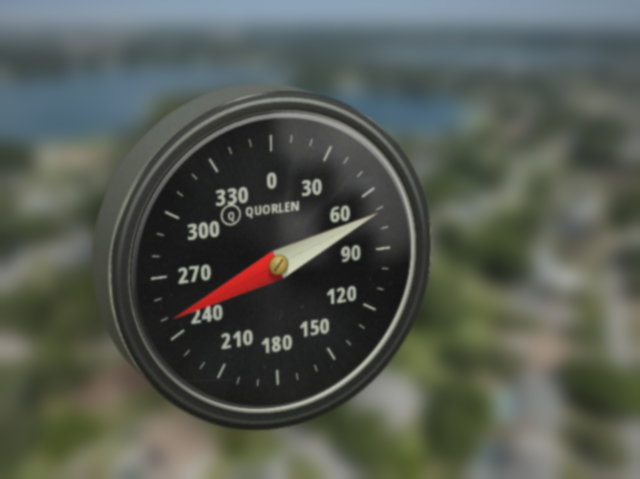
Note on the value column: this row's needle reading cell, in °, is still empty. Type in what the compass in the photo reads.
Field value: 250 °
